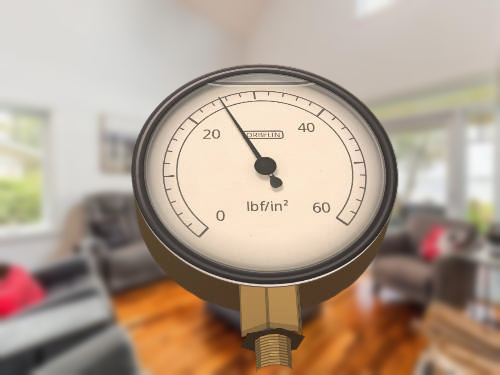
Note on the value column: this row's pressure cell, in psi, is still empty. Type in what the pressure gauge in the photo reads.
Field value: 25 psi
